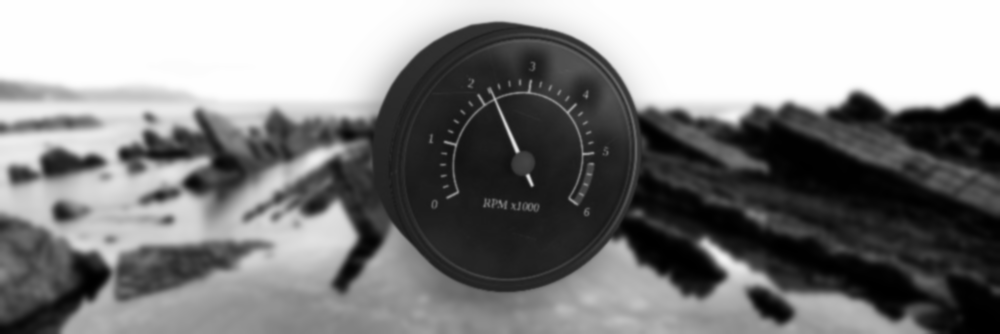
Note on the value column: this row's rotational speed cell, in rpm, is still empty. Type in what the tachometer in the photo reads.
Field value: 2200 rpm
